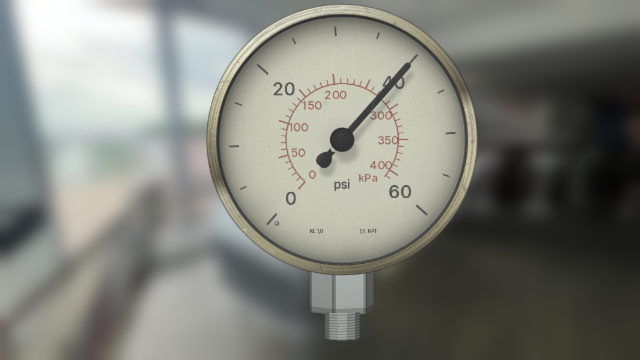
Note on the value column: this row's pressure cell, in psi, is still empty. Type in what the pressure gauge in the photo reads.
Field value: 40 psi
